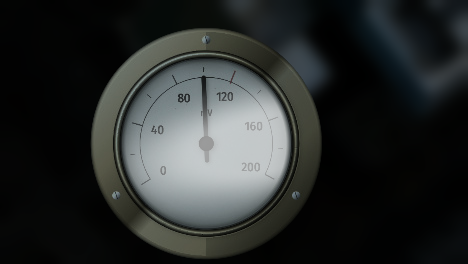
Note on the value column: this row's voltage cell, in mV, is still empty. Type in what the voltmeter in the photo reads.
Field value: 100 mV
